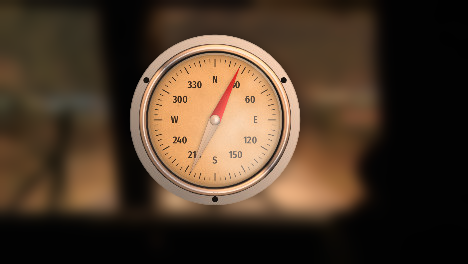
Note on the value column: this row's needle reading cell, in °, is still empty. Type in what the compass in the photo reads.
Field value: 25 °
